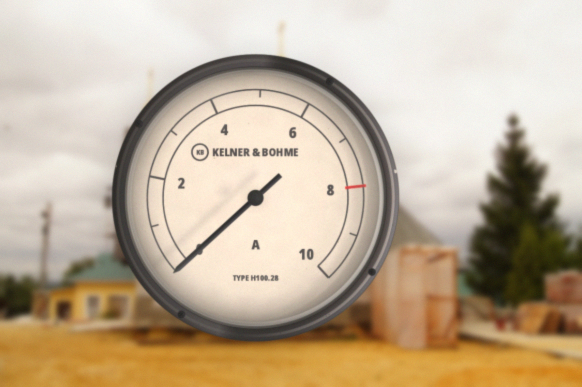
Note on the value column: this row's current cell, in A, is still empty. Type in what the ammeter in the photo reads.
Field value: 0 A
